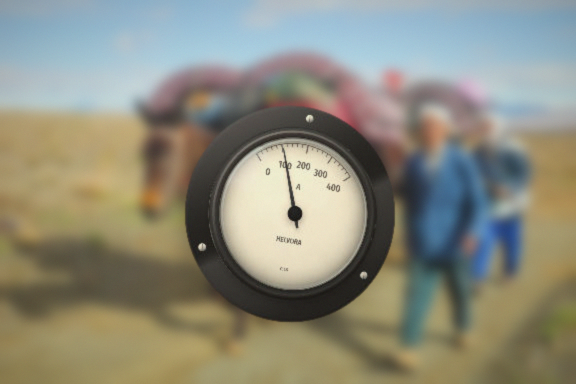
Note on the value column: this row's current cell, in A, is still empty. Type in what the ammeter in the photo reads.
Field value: 100 A
